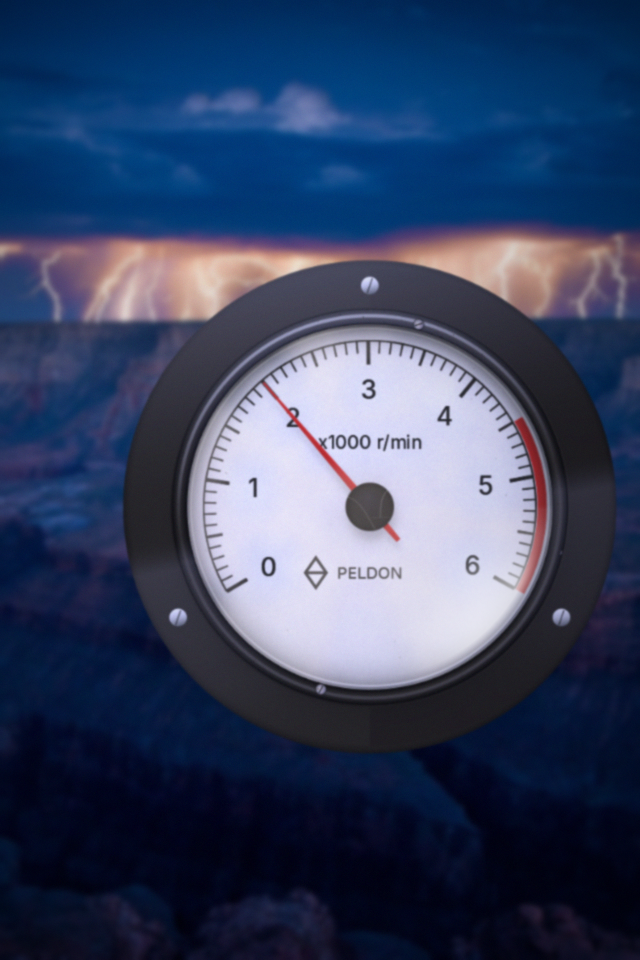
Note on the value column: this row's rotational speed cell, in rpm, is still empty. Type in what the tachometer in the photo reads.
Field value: 2000 rpm
